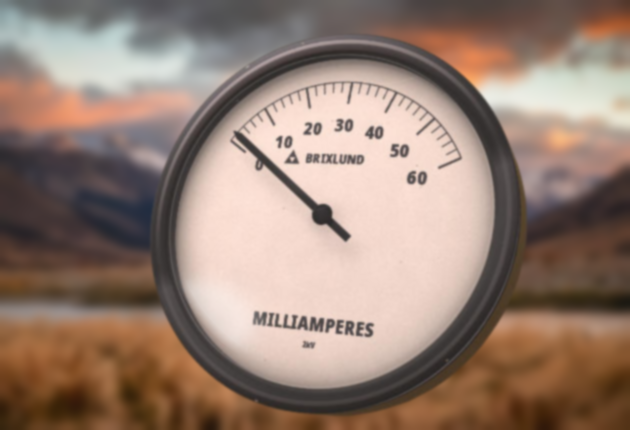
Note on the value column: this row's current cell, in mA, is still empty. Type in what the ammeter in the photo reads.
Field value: 2 mA
